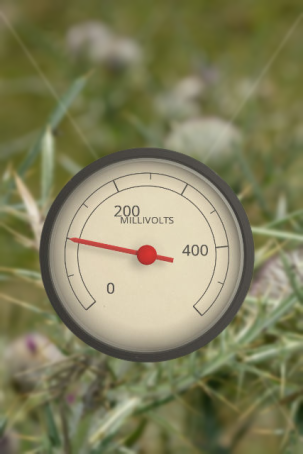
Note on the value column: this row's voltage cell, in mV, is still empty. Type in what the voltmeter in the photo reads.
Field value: 100 mV
